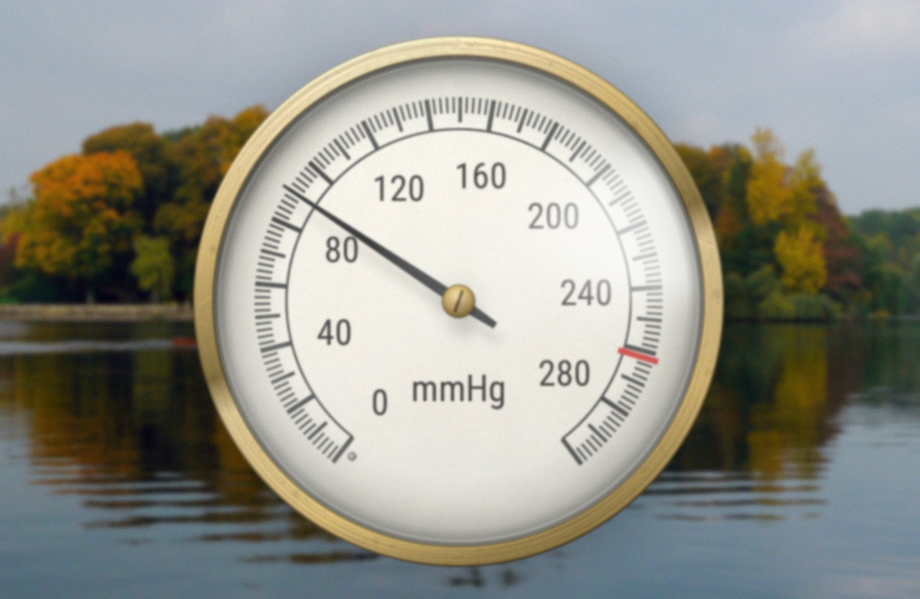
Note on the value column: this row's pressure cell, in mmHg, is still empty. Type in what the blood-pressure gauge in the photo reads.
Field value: 90 mmHg
